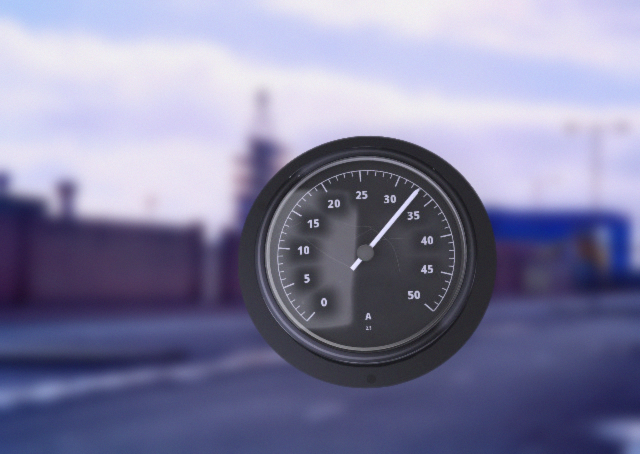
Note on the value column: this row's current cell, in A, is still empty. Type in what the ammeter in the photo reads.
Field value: 33 A
